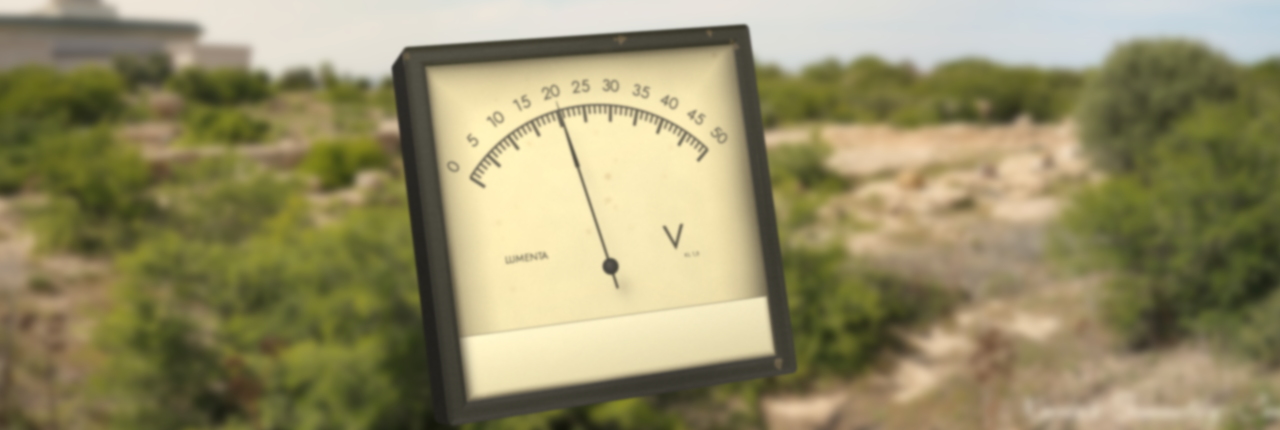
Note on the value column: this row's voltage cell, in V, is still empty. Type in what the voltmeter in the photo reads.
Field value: 20 V
